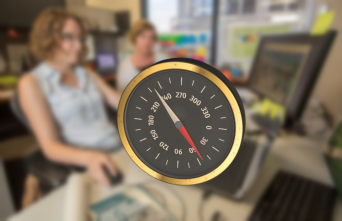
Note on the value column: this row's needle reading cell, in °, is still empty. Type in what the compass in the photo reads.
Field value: 52.5 °
